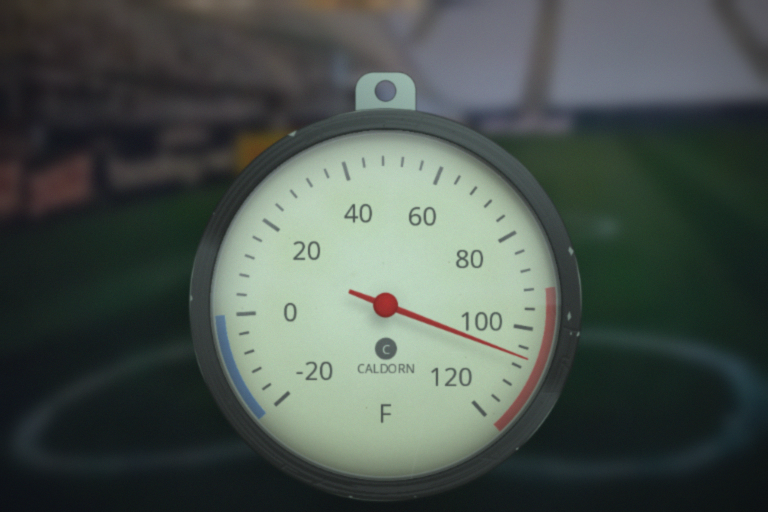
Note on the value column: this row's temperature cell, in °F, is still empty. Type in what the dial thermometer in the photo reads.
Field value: 106 °F
